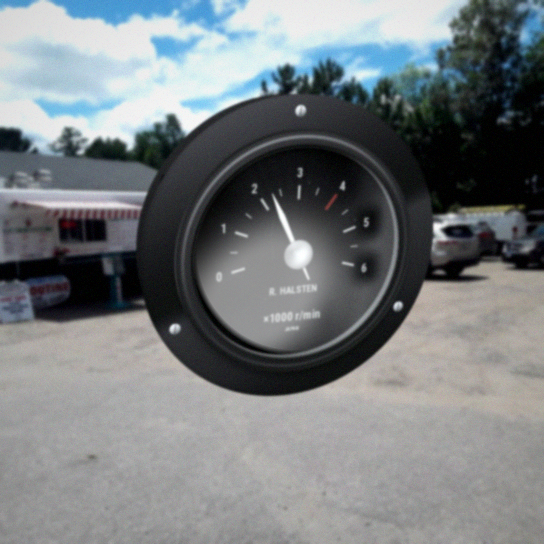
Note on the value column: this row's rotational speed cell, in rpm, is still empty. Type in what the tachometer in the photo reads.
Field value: 2250 rpm
